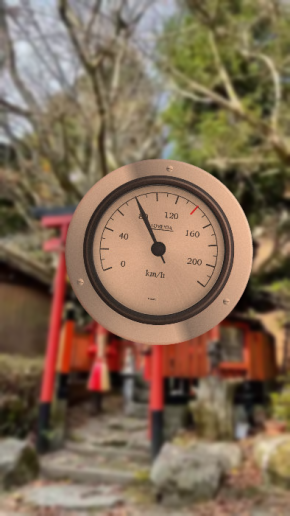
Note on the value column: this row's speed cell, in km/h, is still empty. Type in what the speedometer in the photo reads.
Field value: 80 km/h
